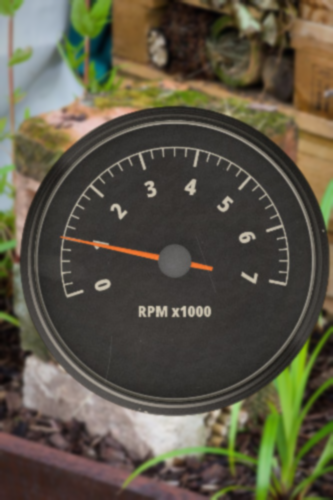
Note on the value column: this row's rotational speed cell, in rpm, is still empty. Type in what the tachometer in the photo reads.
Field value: 1000 rpm
